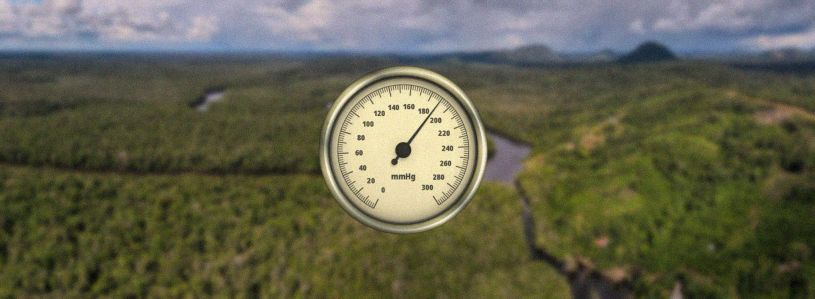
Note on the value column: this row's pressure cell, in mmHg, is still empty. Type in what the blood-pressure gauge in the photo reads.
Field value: 190 mmHg
